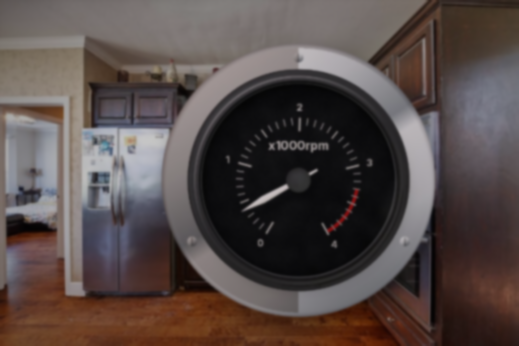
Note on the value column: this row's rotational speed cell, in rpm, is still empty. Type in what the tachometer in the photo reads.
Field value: 400 rpm
